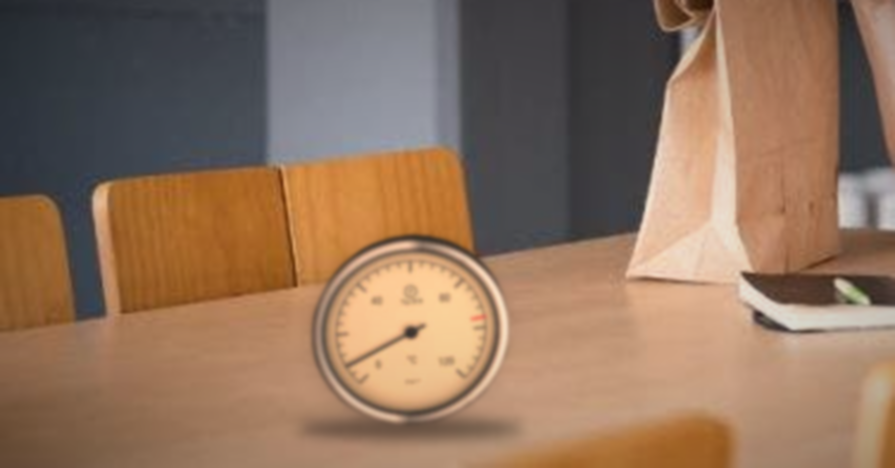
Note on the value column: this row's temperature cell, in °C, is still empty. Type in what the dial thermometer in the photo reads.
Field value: 8 °C
